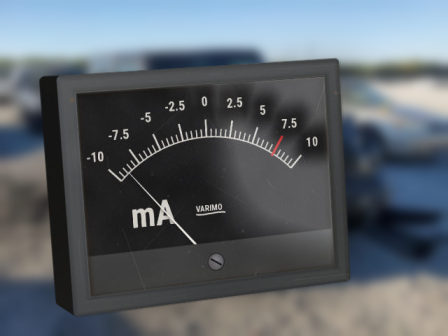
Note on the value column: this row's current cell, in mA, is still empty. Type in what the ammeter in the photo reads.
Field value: -9 mA
